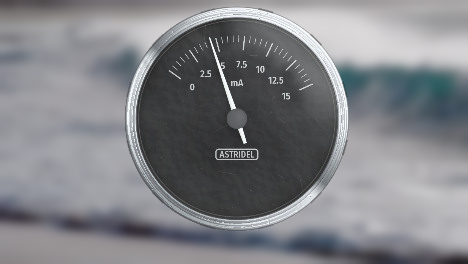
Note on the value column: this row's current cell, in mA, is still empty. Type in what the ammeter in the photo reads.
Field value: 4.5 mA
